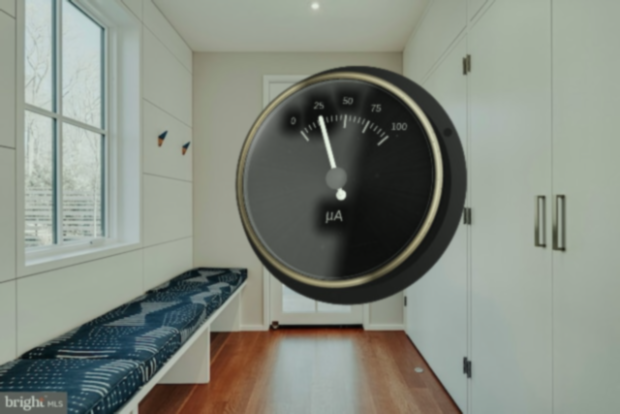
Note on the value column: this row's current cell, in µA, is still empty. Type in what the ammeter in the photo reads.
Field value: 25 µA
